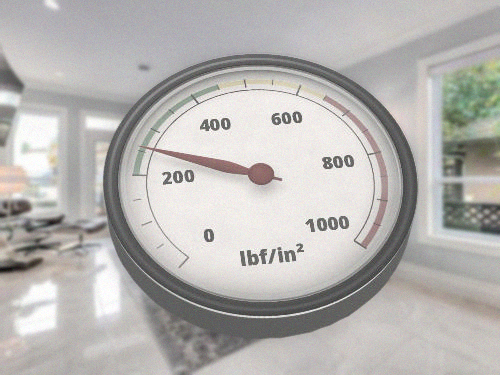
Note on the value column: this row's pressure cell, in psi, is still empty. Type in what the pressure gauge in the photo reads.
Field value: 250 psi
